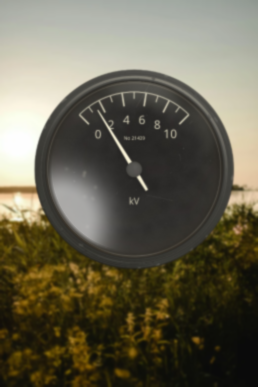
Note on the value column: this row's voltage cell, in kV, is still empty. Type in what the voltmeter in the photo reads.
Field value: 1.5 kV
